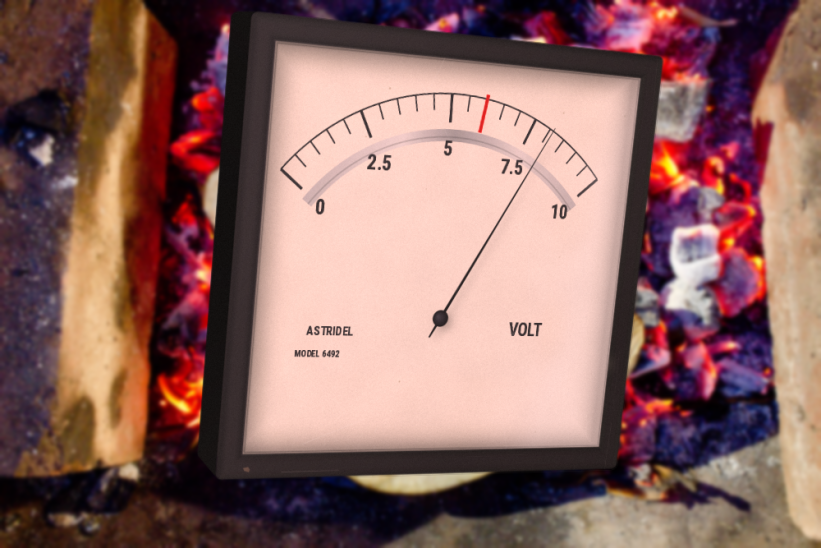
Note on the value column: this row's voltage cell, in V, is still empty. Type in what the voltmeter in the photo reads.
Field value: 8 V
